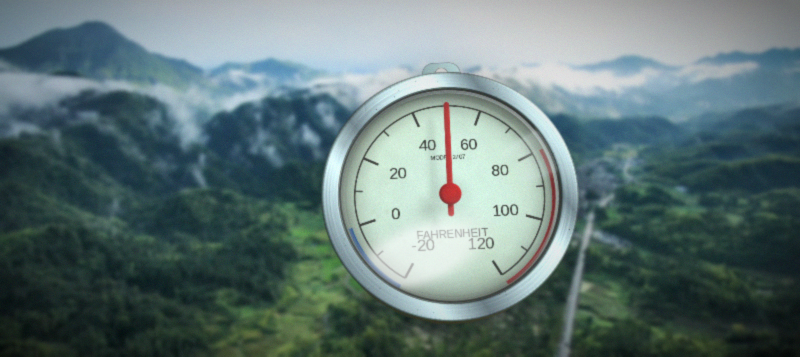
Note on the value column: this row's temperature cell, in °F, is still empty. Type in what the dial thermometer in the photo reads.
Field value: 50 °F
